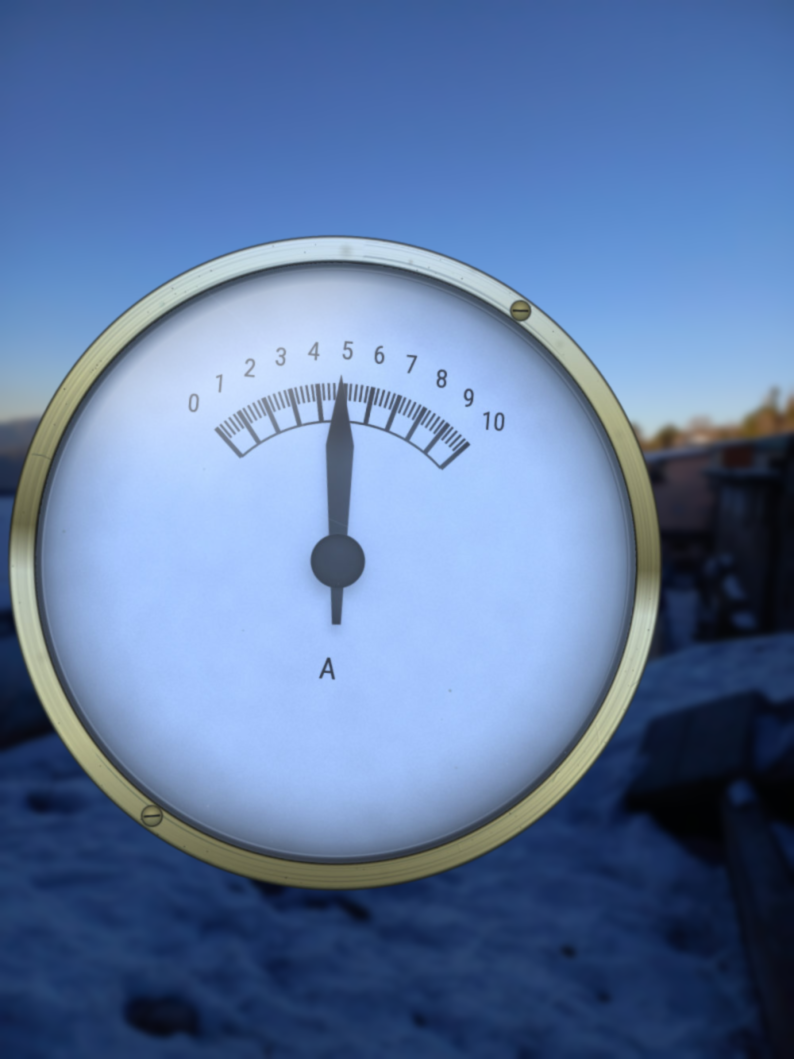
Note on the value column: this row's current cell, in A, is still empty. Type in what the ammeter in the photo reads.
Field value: 4.8 A
